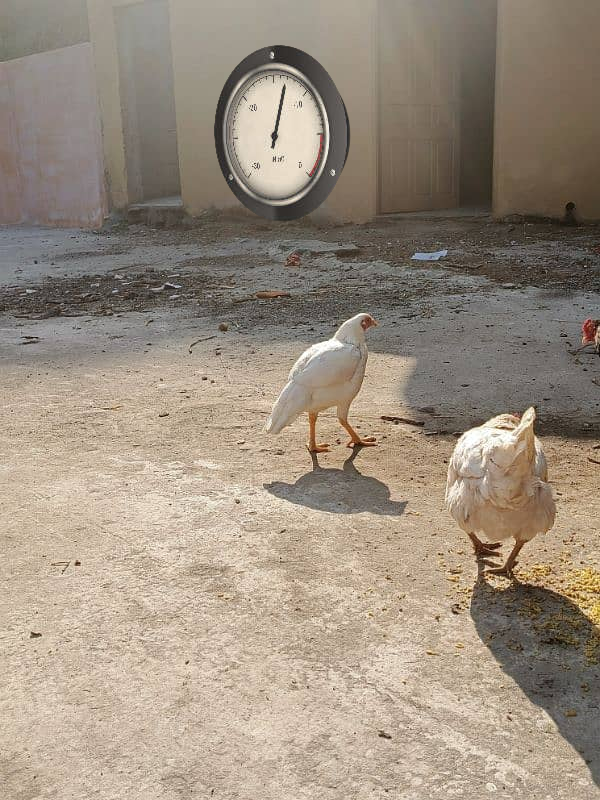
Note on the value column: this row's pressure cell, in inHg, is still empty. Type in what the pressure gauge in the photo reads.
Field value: -13 inHg
